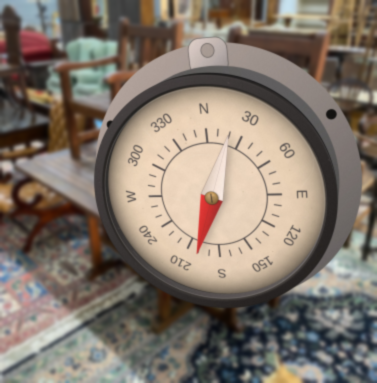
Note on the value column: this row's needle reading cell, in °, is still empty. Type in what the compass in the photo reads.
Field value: 200 °
